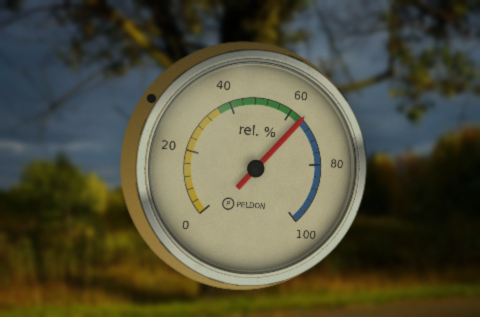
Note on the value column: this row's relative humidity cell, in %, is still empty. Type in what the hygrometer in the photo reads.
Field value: 64 %
